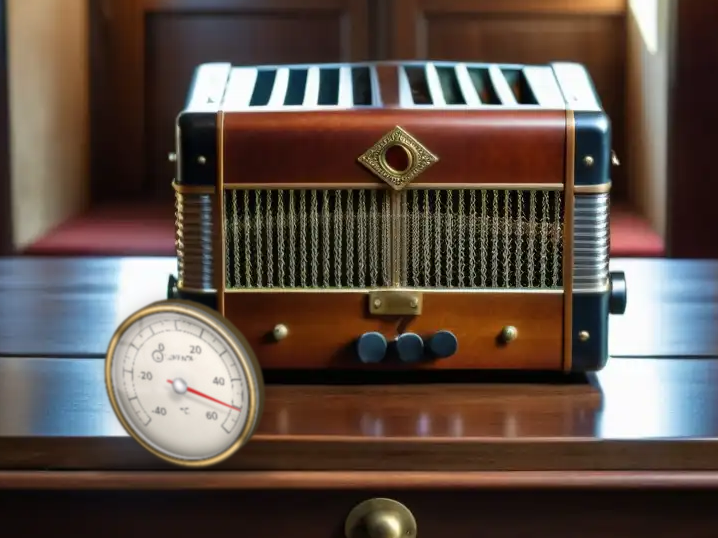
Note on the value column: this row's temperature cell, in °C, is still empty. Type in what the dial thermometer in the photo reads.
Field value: 50 °C
